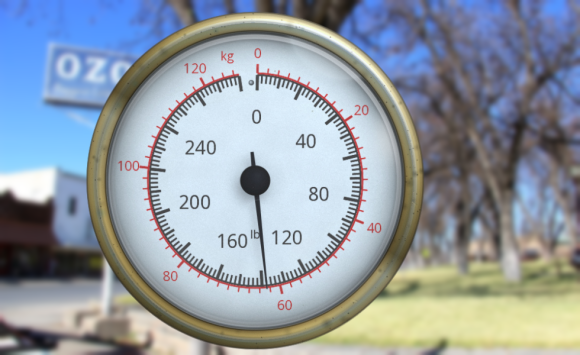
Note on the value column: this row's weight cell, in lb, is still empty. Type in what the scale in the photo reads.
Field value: 138 lb
